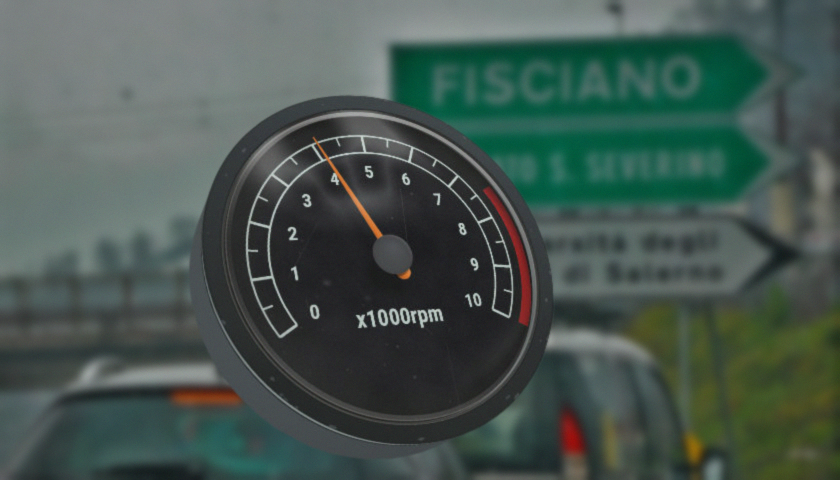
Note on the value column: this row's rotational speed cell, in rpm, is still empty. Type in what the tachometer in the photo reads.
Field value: 4000 rpm
